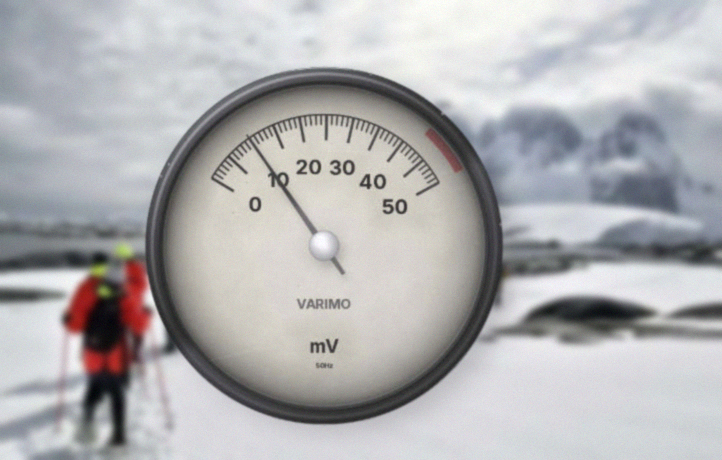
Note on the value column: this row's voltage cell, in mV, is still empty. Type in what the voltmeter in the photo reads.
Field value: 10 mV
